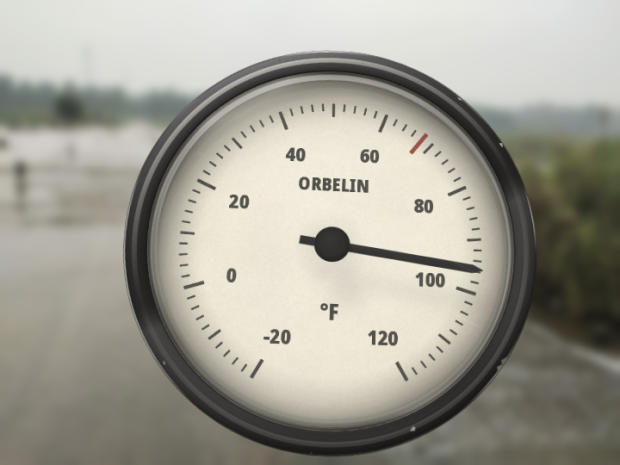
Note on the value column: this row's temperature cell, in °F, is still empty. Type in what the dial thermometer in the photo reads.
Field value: 96 °F
